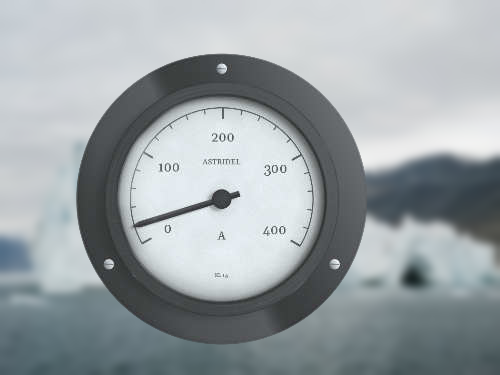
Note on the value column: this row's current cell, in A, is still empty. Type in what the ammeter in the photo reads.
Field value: 20 A
